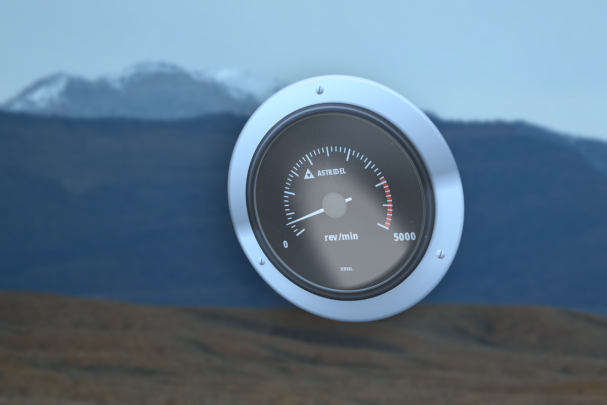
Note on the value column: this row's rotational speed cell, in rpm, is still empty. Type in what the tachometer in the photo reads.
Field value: 300 rpm
